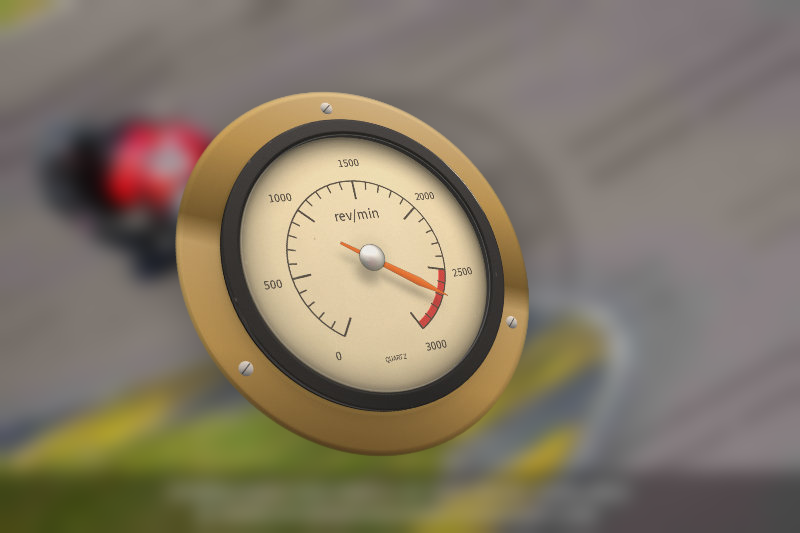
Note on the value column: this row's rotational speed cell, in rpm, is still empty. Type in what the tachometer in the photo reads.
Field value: 2700 rpm
